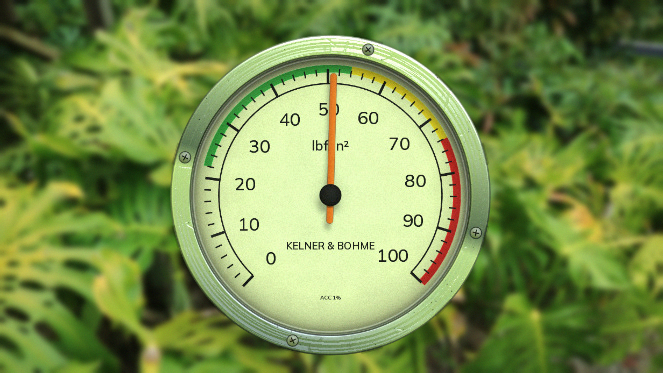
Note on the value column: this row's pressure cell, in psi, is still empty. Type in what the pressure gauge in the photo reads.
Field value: 51 psi
